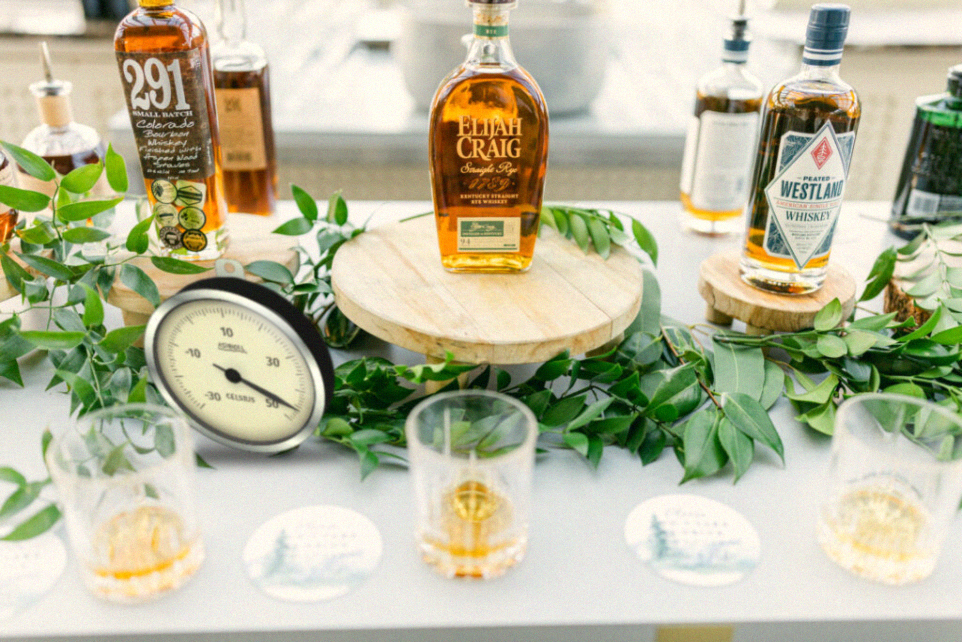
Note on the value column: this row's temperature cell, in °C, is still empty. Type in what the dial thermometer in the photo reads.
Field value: 45 °C
